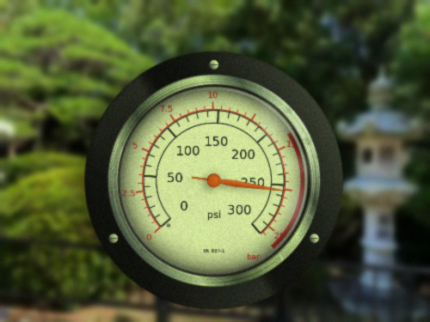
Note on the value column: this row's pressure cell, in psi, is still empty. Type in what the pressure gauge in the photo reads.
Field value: 255 psi
